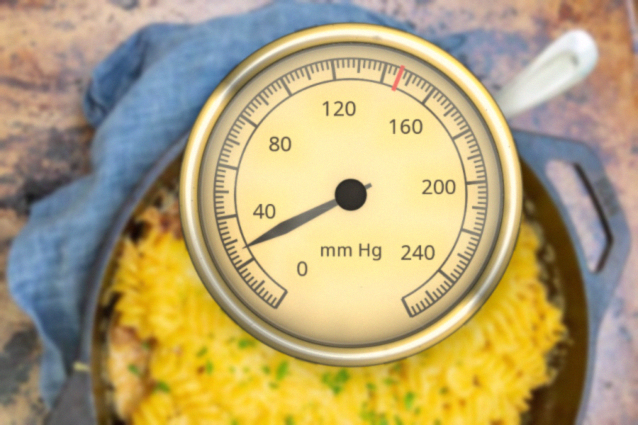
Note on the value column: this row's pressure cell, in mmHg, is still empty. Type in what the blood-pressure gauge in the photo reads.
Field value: 26 mmHg
